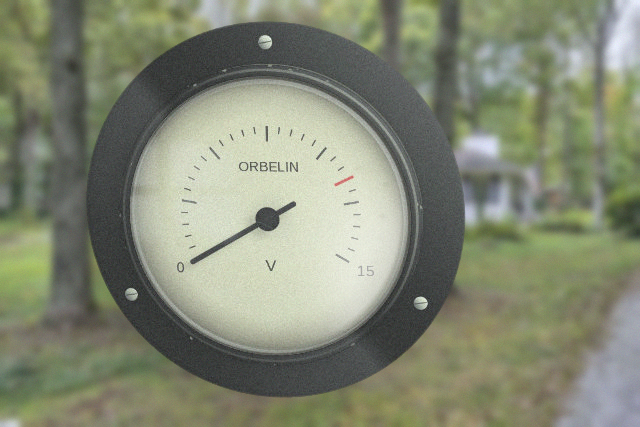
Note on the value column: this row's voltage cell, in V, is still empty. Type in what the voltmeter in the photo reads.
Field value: 0 V
